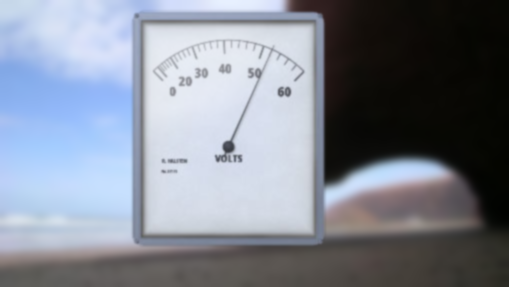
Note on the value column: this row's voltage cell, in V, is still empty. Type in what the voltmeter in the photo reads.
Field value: 52 V
